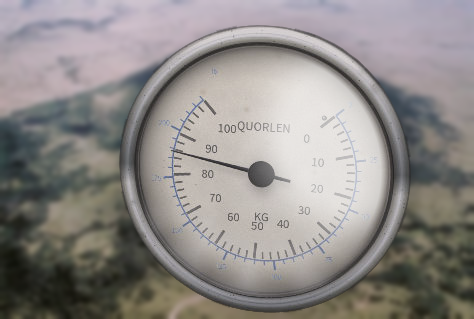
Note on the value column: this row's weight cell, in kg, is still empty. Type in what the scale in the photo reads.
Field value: 86 kg
